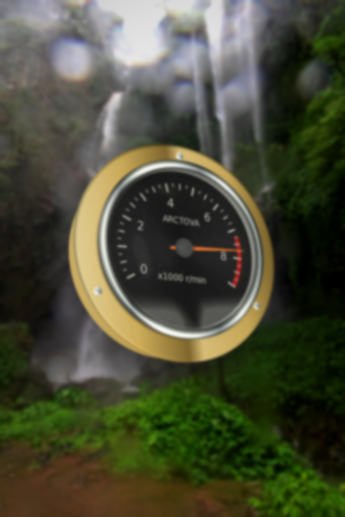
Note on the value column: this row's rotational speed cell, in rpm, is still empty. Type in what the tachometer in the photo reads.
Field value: 7750 rpm
